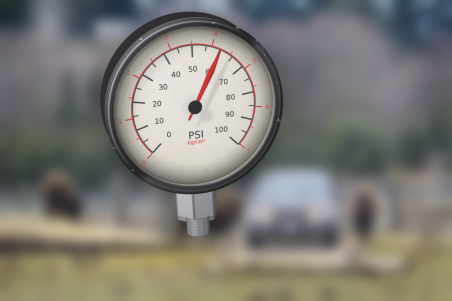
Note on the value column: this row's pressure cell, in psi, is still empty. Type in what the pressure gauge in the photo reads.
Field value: 60 psi
